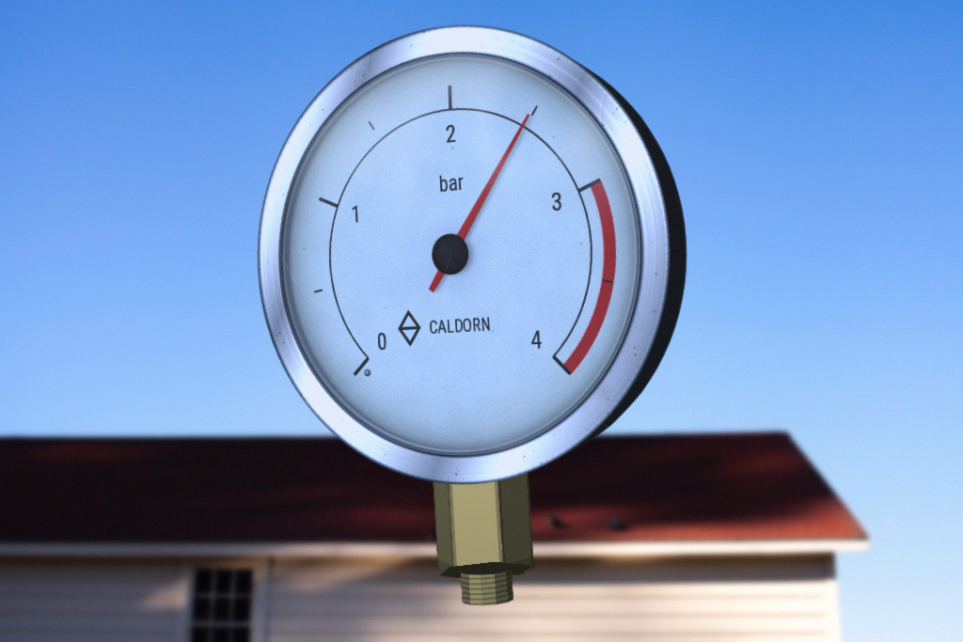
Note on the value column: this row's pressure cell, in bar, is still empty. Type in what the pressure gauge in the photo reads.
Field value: 2.5 bar
